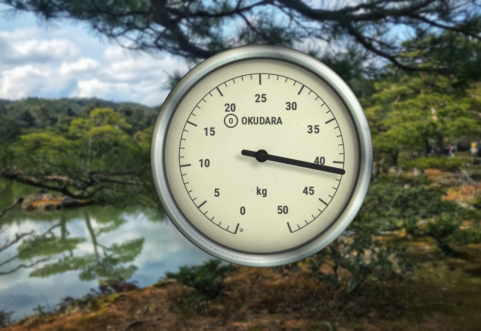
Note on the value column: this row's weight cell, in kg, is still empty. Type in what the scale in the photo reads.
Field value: 41 kg
